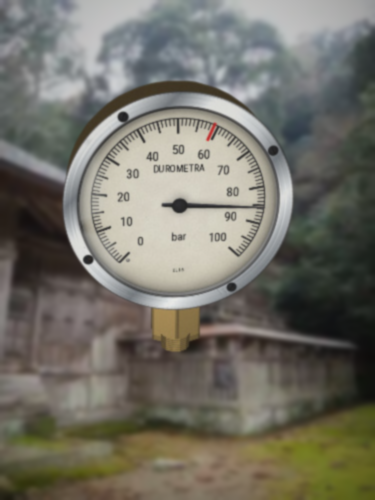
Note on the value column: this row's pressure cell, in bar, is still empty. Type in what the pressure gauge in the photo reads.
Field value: 85 bar
